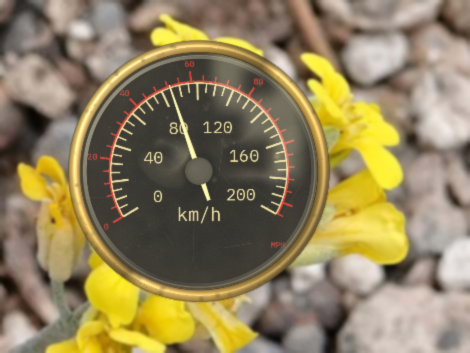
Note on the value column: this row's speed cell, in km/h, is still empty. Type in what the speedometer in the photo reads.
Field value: 85 km/h
